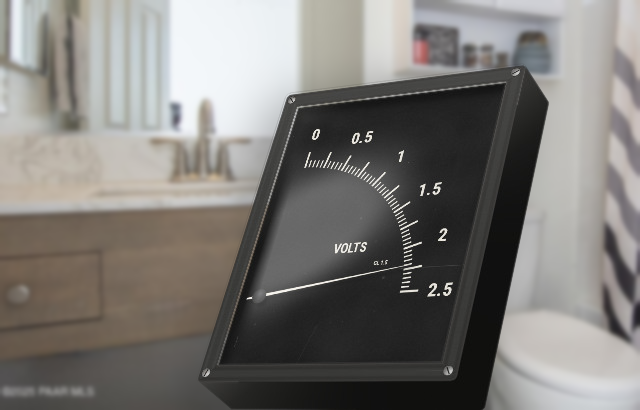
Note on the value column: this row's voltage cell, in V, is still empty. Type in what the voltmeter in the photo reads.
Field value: 2.25 V
